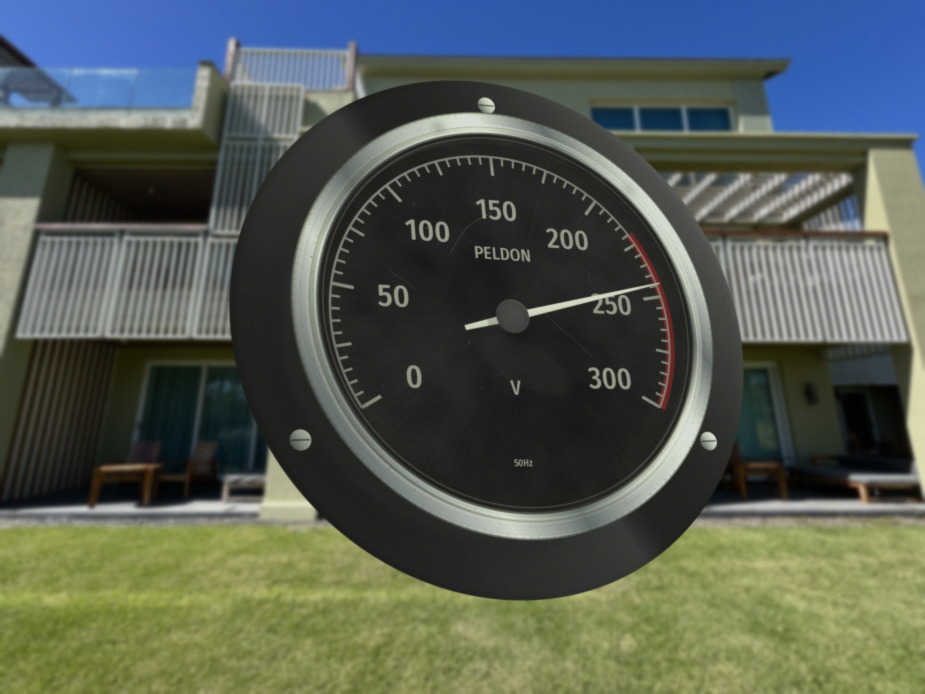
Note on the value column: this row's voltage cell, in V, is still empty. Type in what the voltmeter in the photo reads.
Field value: 245 V
